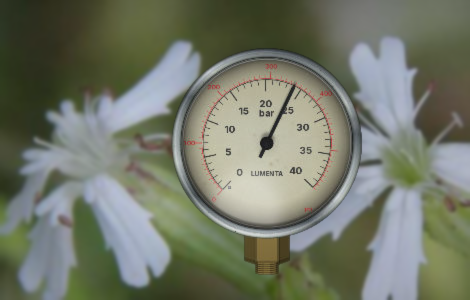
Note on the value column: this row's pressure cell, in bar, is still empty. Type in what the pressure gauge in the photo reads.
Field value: 24 bar
